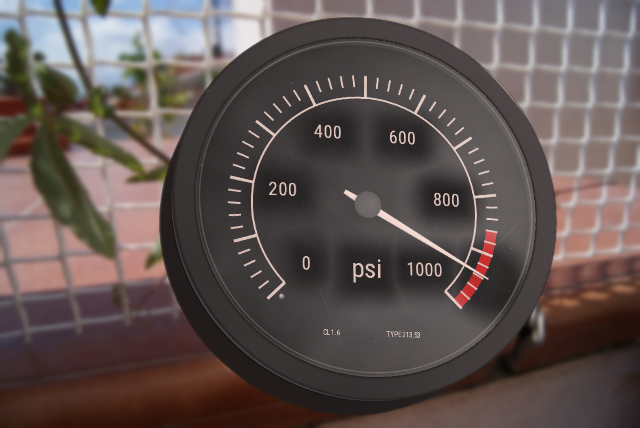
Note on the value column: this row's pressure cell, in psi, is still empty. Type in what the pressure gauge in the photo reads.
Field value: 940 psi
